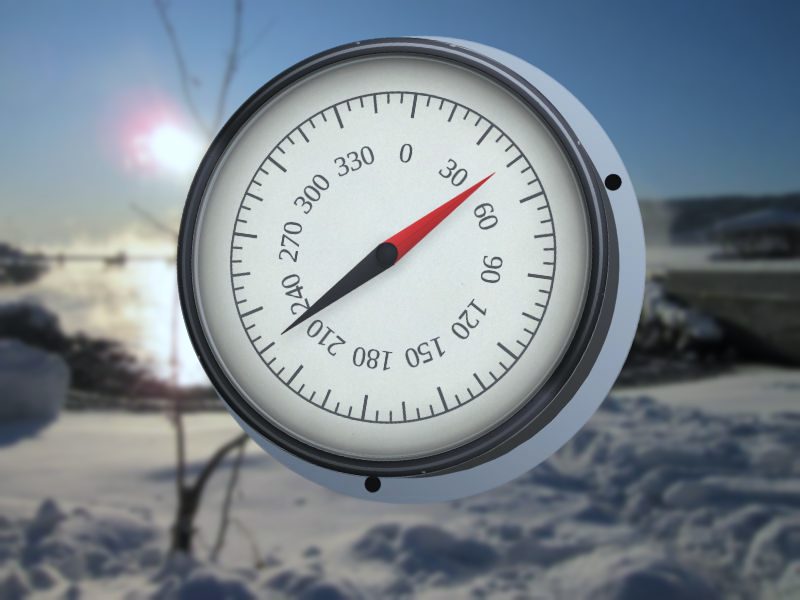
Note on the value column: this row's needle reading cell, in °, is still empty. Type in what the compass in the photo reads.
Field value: 45 °
